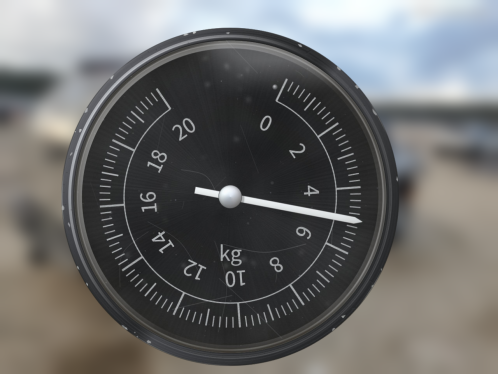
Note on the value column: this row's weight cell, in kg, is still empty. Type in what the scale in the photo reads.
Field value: 5 kg
